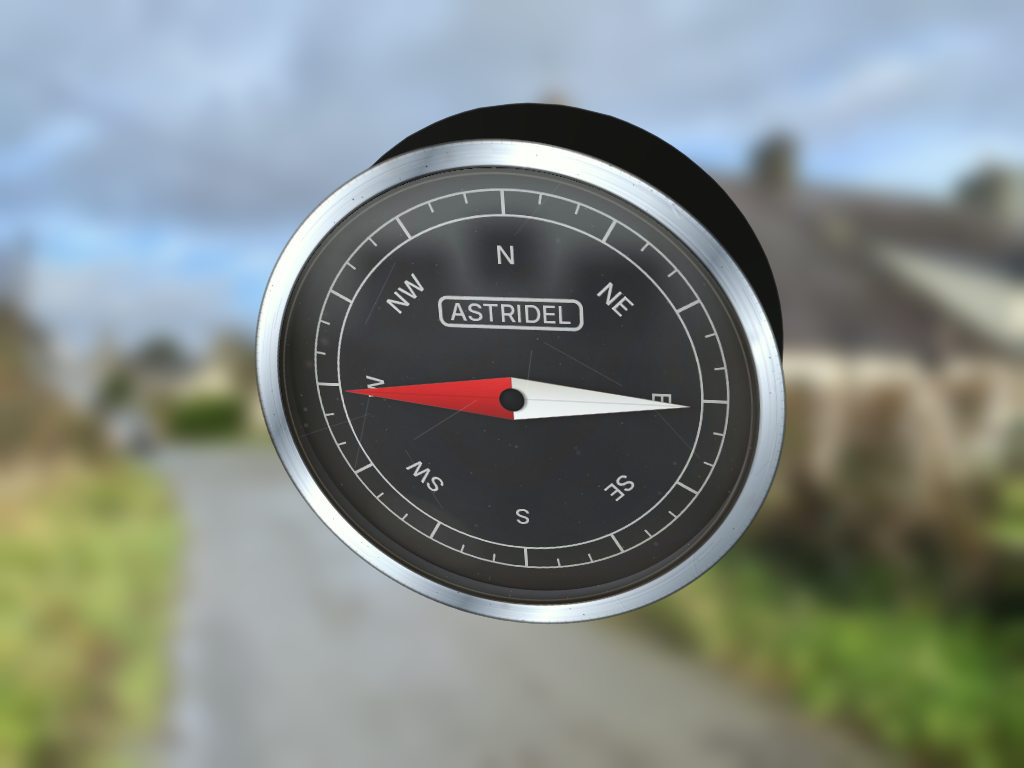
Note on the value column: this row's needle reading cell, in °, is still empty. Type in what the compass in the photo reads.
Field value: 270 °
